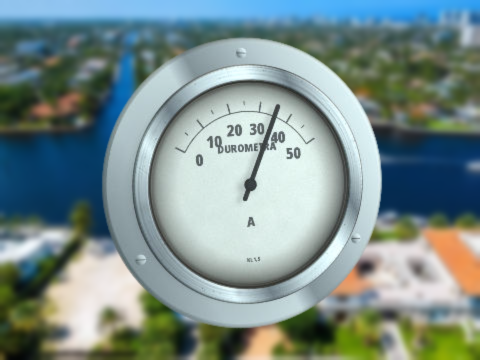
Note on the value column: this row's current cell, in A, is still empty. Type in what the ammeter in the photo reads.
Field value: 35 A
